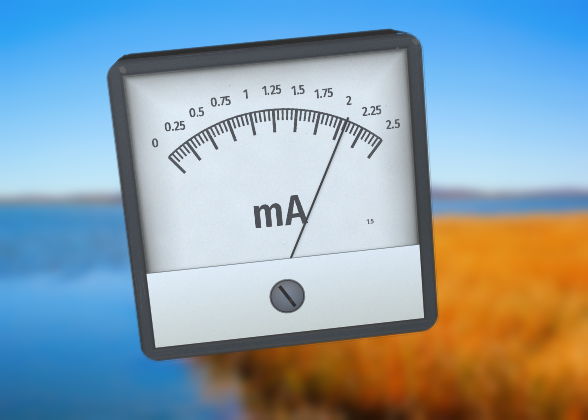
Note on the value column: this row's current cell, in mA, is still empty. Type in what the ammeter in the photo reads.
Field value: 2.05 mA
